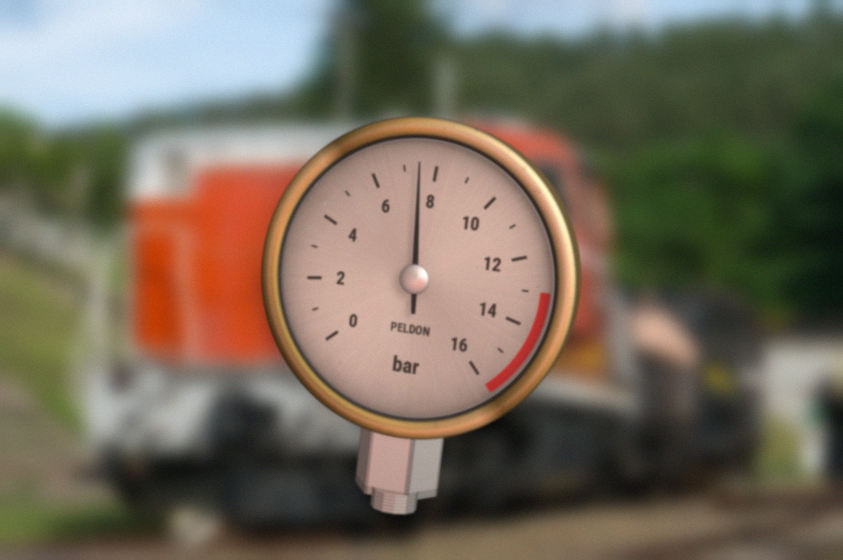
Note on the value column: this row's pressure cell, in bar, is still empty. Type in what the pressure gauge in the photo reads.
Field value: 7.5 bar
